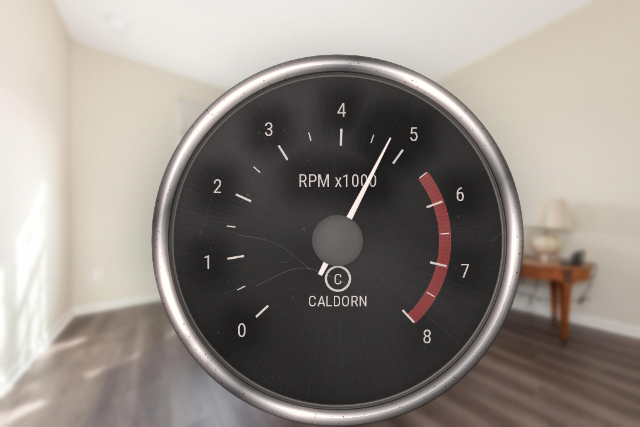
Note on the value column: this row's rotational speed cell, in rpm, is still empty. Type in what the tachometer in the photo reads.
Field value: 4750 rpm
